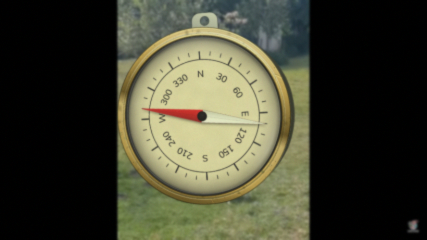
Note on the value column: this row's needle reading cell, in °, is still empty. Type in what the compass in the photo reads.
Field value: 280 °
